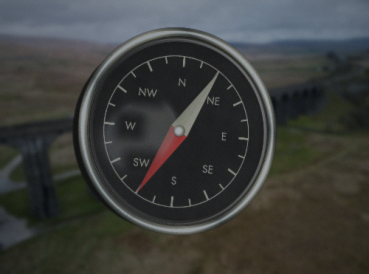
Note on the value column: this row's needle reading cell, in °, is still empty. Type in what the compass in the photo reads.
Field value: 210 °
